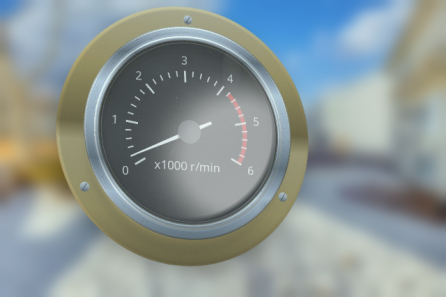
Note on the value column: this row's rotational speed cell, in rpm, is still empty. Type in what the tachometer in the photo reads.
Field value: 200 rpm
